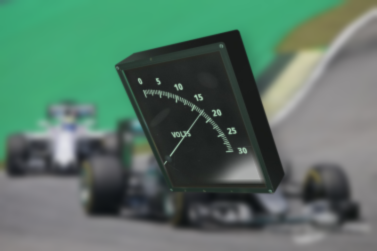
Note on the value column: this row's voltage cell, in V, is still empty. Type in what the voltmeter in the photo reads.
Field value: 17.5 V
